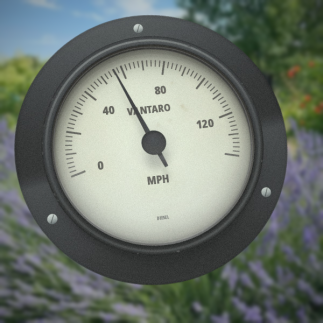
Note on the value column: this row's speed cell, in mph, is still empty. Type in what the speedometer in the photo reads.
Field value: 56 mph
